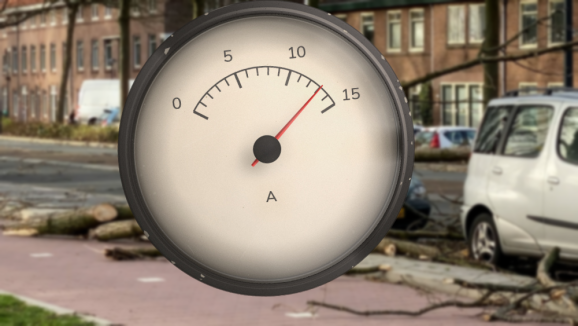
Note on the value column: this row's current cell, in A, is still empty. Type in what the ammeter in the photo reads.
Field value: 13 A
